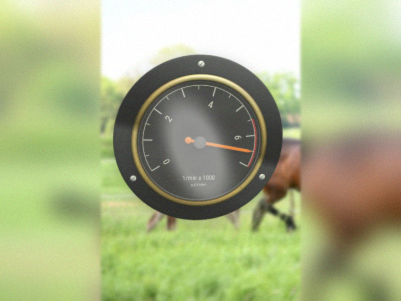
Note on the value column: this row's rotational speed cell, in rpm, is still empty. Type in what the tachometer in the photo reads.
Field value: 6500 rpm
